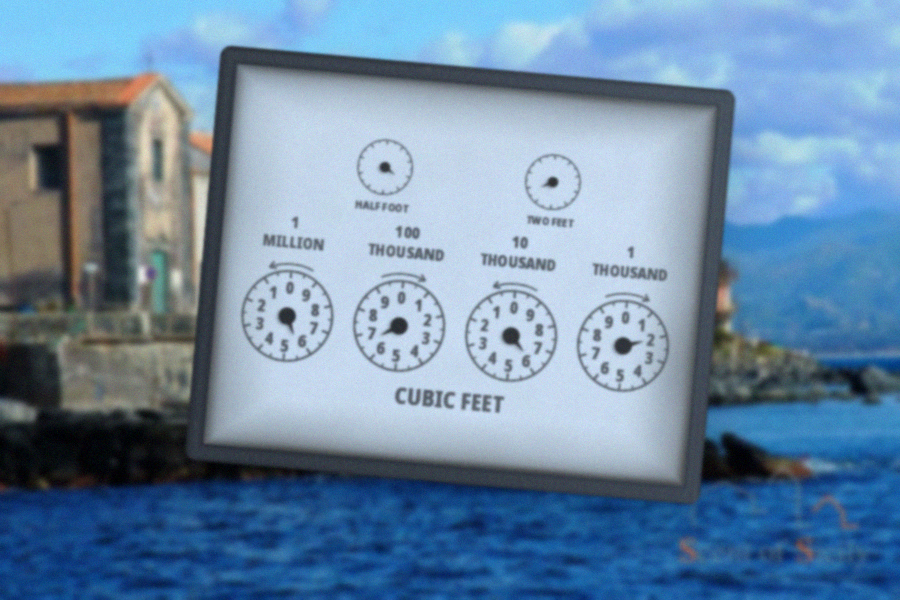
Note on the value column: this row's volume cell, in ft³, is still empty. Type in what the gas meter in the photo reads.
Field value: 566200 ft³
